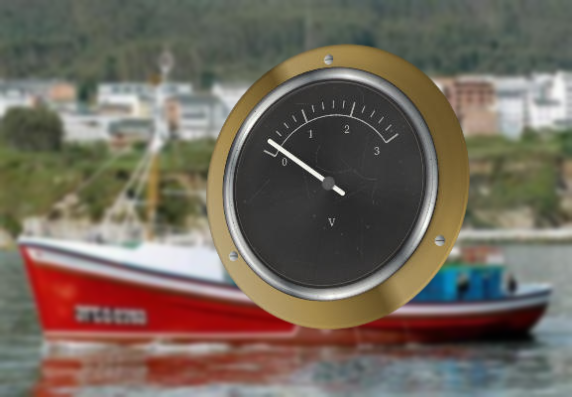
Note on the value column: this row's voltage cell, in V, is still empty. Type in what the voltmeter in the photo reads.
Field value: 0.2 V
